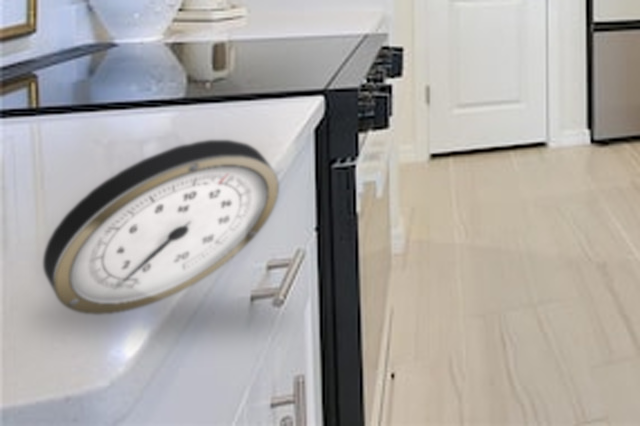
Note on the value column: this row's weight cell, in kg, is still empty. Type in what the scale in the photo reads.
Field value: 1 kg
